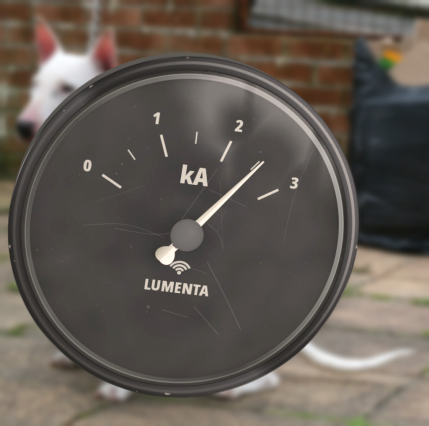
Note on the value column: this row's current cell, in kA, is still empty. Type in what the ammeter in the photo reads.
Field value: 2.5 kA
